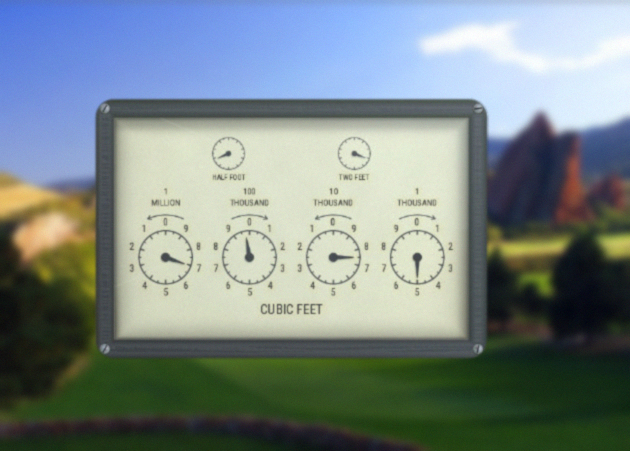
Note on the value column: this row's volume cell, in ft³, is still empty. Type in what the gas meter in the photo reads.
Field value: 697500 ft³
